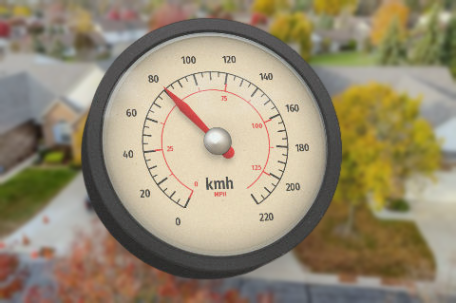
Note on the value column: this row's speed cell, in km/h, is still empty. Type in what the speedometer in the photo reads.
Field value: 80 km/h
